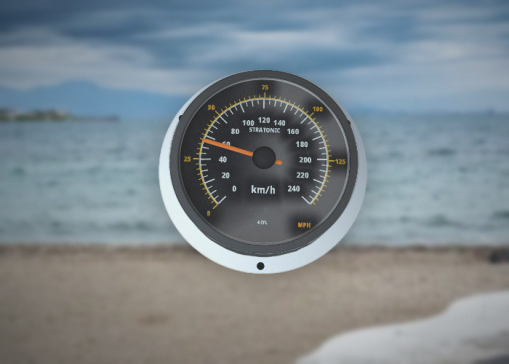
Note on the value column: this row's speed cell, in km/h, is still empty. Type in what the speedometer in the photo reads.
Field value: 55 km/h
